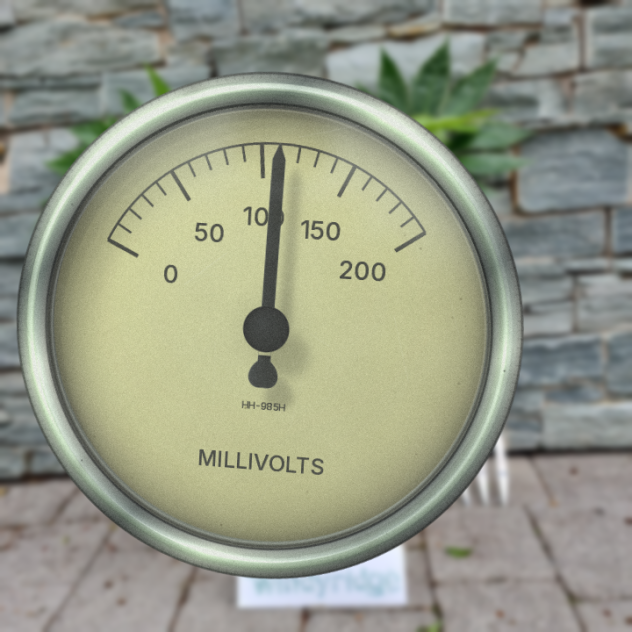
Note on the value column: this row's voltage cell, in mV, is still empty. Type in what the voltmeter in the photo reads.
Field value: 110 mV
